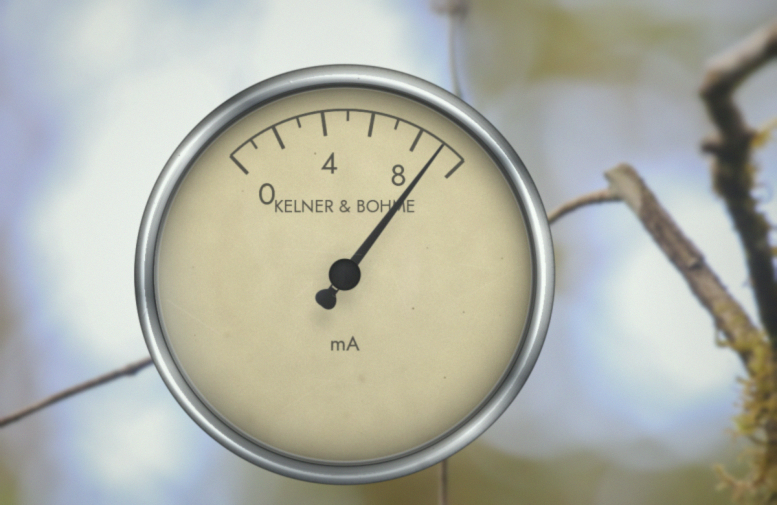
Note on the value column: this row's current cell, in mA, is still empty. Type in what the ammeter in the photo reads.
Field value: 9 mA
